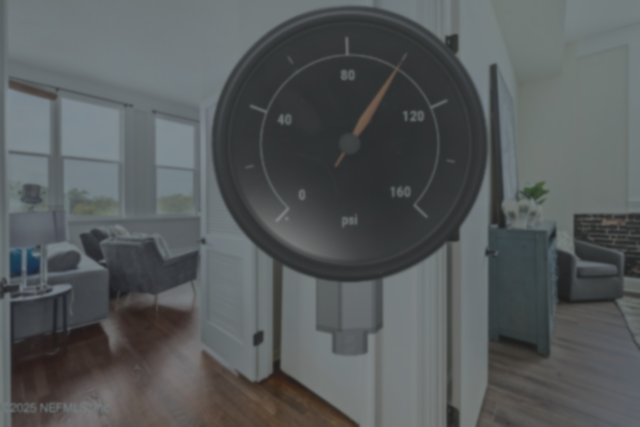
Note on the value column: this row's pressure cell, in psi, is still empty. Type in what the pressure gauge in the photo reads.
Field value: 100 psi
